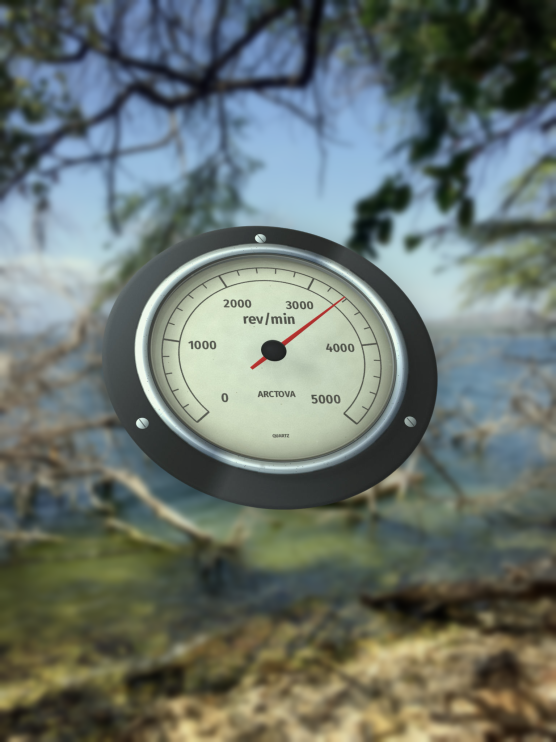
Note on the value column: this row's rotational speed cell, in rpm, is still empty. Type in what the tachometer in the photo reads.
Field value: 3400 rpm
